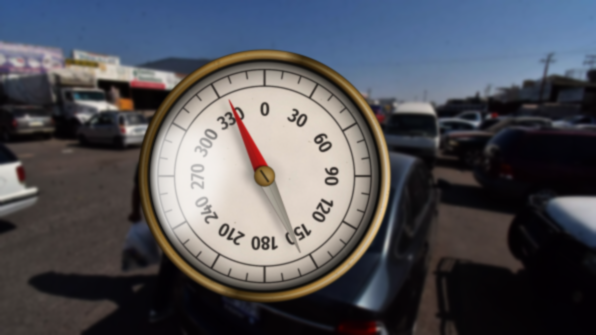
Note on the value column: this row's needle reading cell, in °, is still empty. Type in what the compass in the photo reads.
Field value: 335 °
